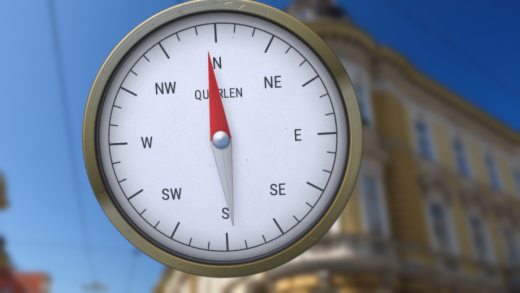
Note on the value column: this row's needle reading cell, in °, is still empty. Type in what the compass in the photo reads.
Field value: 355 °
